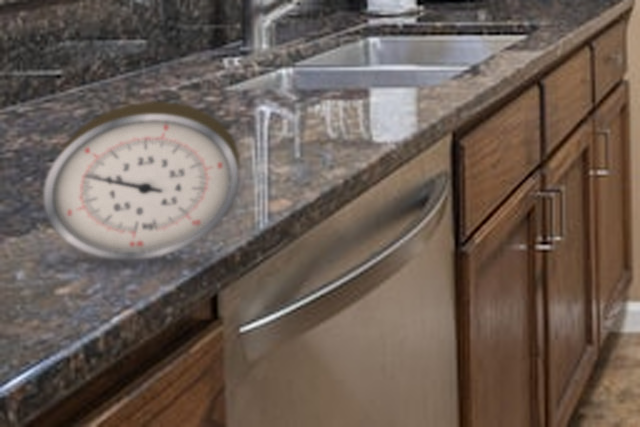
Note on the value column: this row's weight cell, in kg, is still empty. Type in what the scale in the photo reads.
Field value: 1.5 kg
